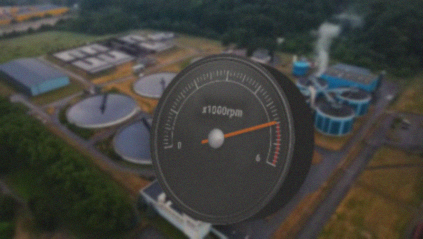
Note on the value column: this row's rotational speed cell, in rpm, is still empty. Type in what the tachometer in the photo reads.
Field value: 5000 rpm
